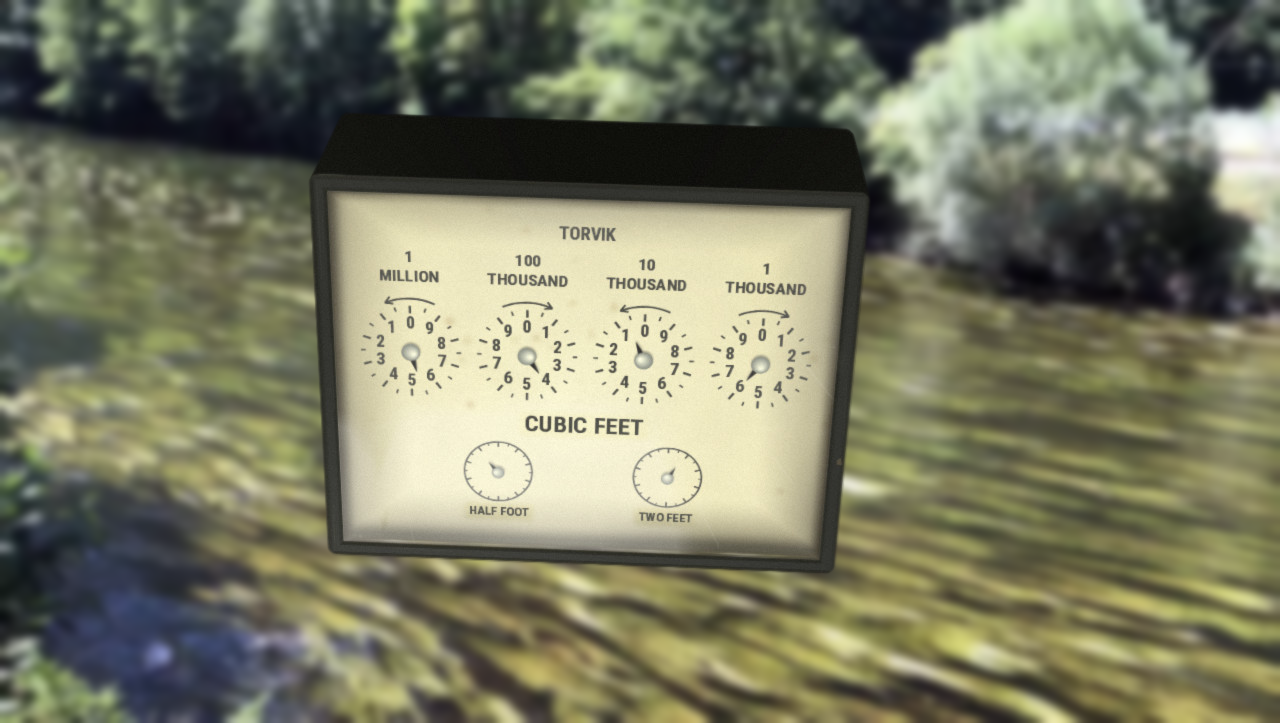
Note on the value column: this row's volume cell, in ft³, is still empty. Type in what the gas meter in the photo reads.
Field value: 540600 ft³
